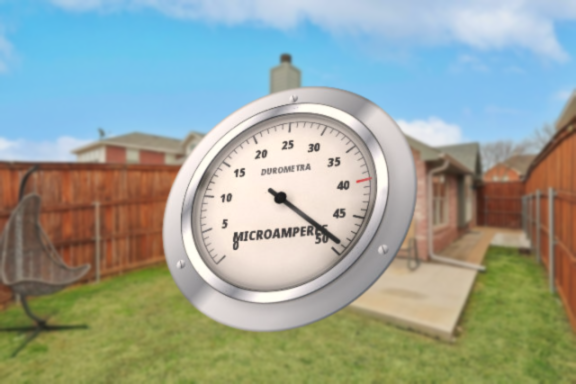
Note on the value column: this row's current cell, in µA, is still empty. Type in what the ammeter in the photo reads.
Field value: 49 µA
